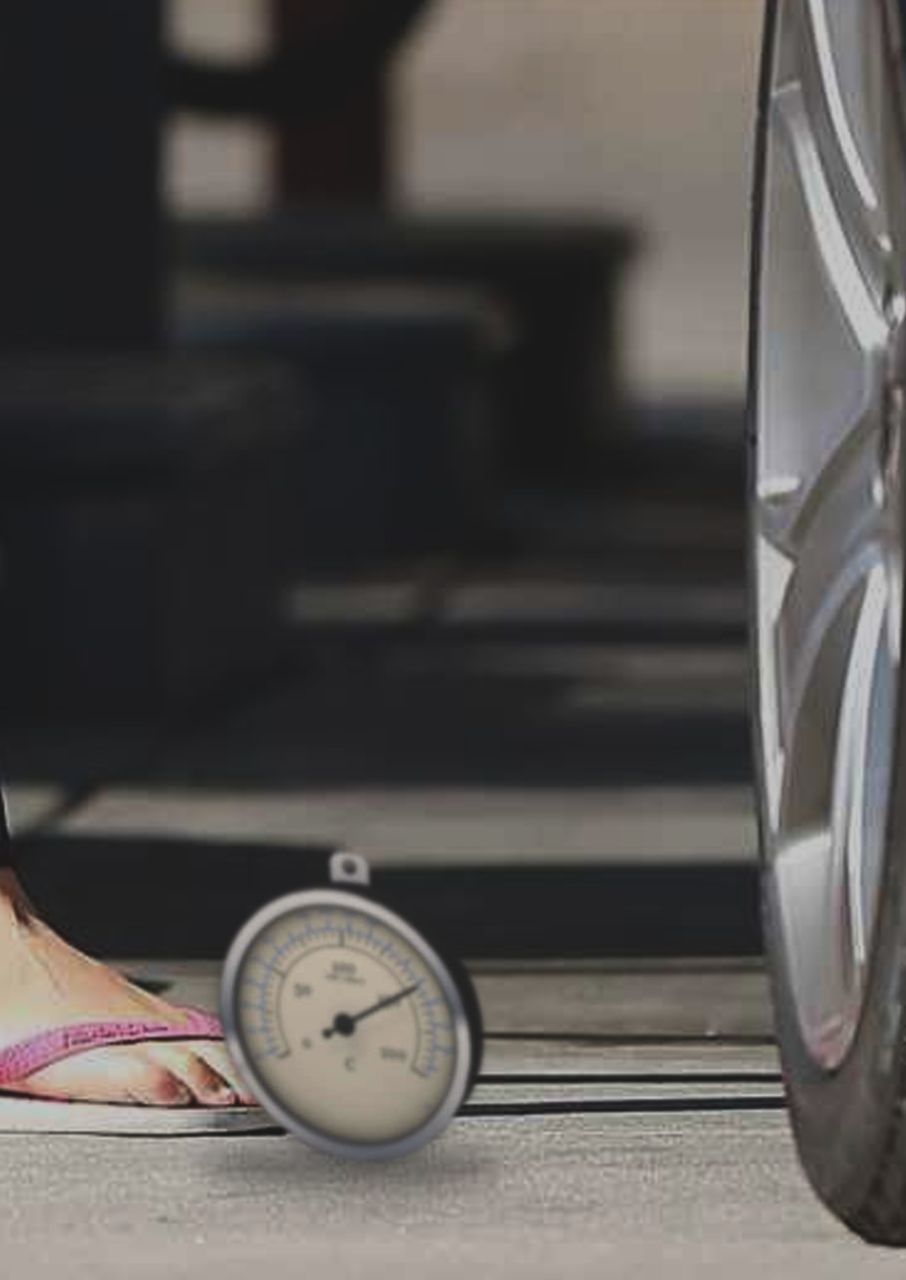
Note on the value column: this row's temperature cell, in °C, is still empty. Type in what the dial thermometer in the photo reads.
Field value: 150 °C
